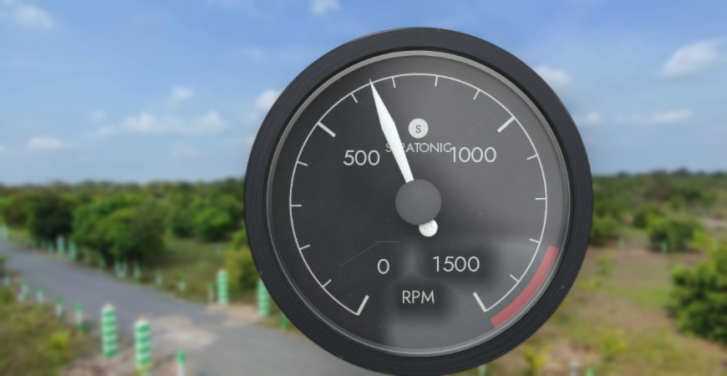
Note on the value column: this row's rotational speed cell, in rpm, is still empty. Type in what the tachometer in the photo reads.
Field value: 650 rpm
